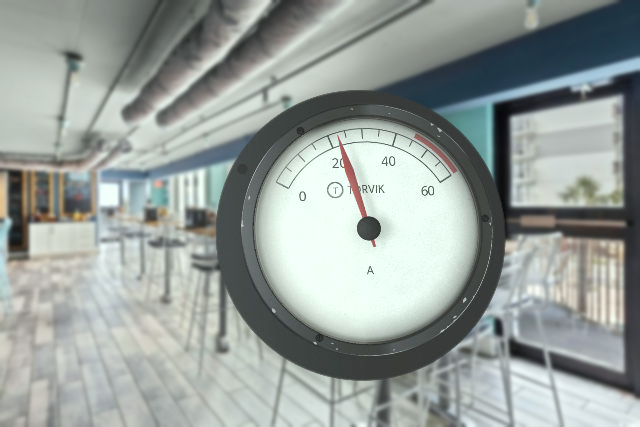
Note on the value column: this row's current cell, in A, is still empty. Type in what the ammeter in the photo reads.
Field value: 22.5 A
